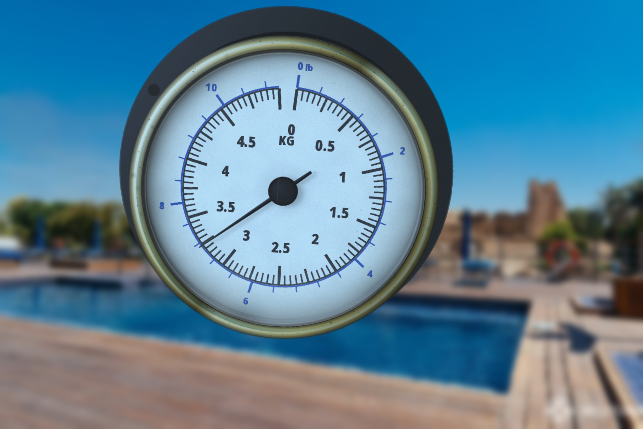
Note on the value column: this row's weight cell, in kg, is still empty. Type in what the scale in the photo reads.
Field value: 3.25 kg
